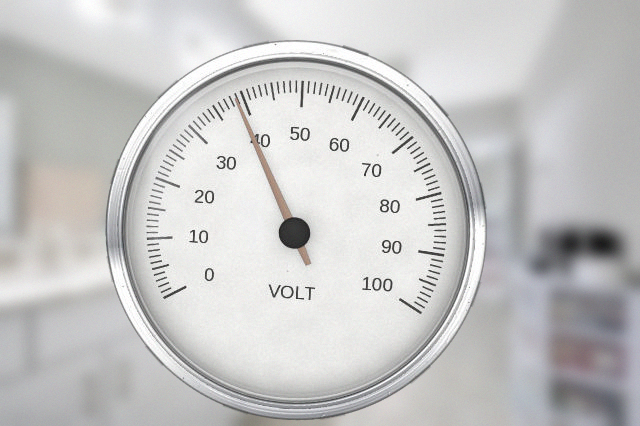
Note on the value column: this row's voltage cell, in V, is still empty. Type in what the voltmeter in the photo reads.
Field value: 39 V
